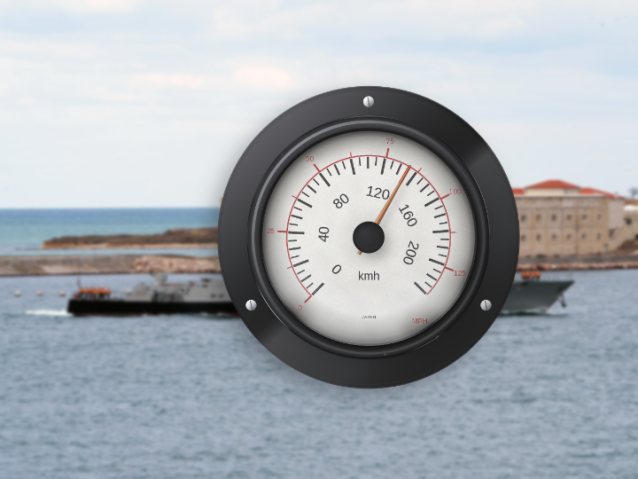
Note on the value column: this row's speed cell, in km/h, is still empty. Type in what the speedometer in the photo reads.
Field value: 135 km/h
